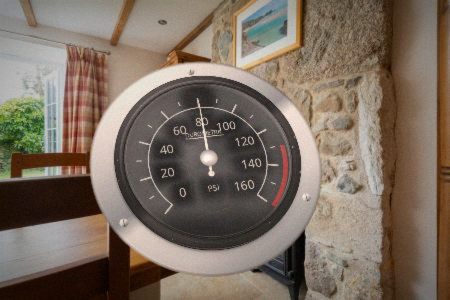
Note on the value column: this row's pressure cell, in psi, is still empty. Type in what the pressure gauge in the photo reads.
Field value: 80 psi
